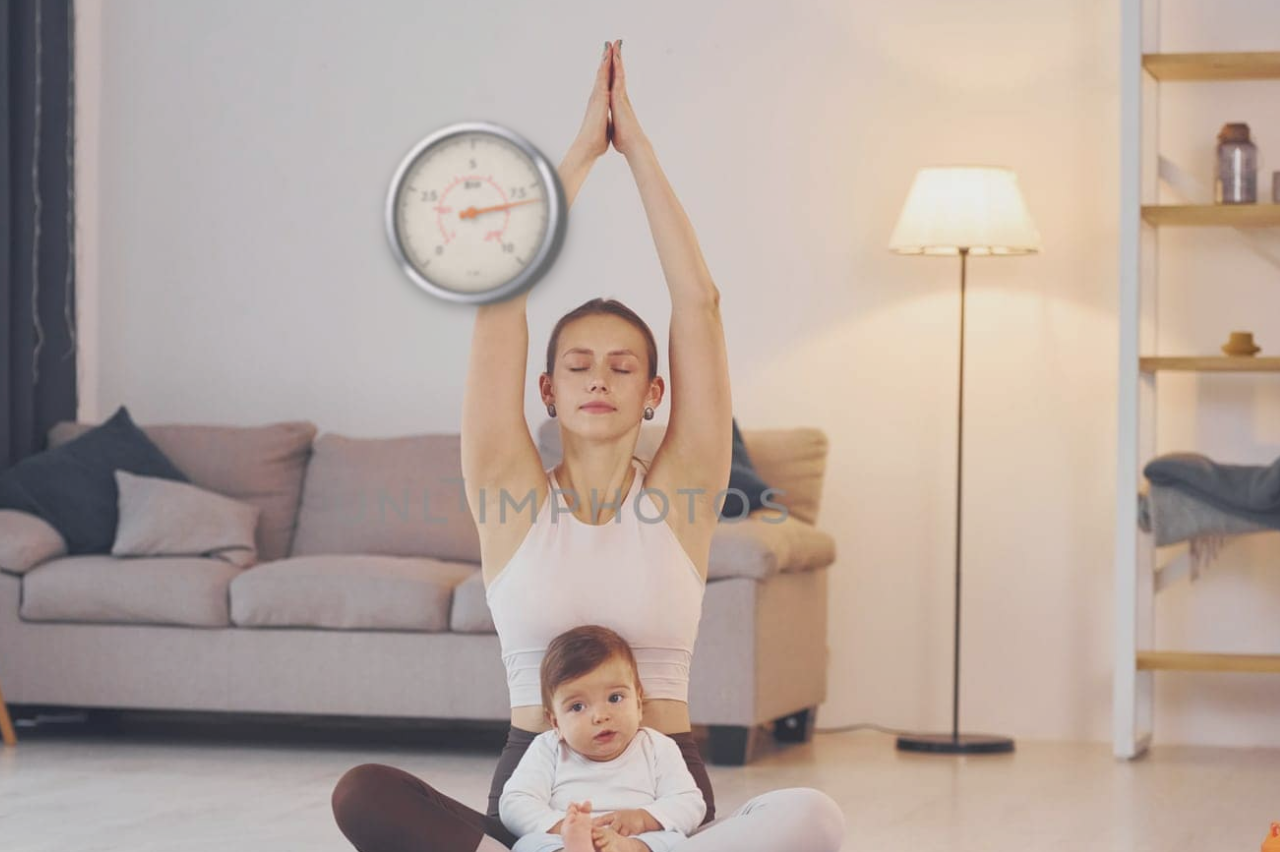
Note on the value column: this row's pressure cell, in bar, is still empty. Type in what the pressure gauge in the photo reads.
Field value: 8 bar
